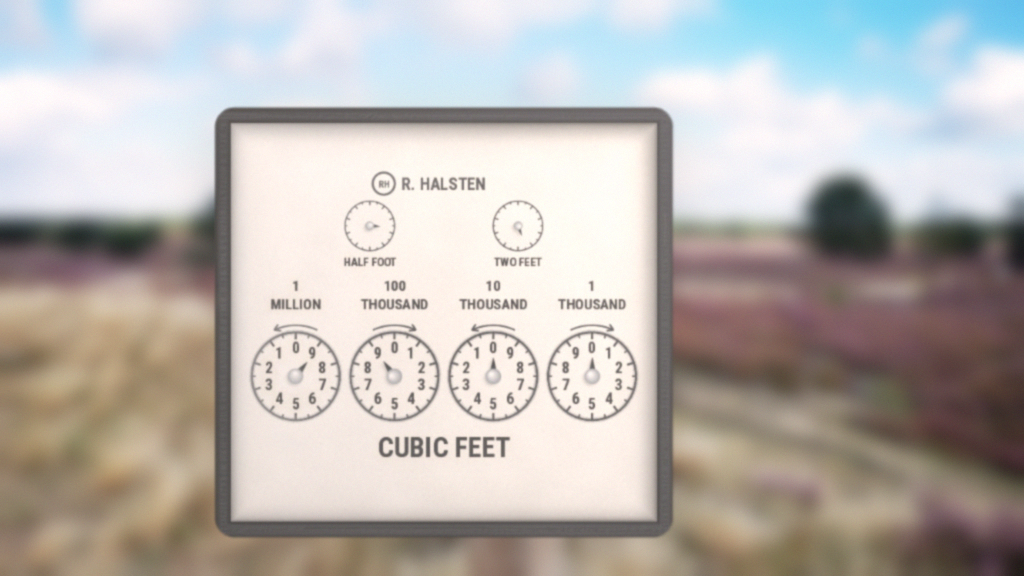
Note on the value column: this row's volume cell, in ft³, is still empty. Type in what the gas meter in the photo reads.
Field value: 890000 ft³
